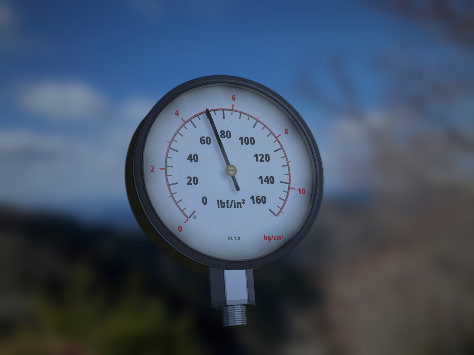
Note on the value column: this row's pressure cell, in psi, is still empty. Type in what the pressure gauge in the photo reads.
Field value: 70 psi
